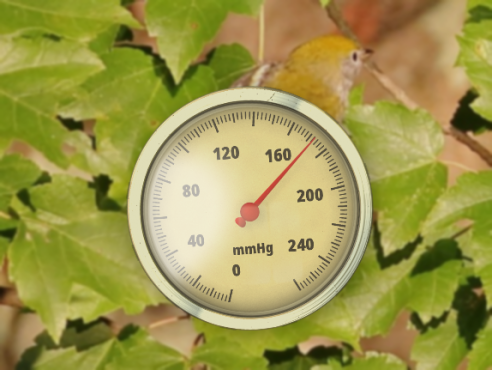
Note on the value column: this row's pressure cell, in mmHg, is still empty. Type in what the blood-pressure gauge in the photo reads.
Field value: 172 mmHg
